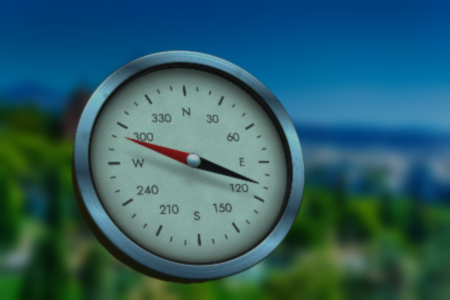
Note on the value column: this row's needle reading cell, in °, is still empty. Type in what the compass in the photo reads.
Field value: 290 °
